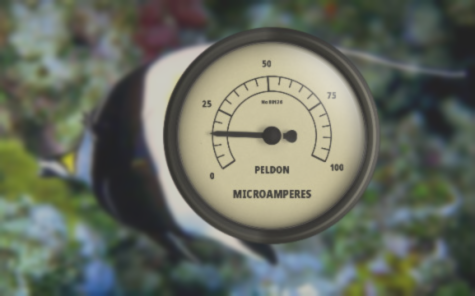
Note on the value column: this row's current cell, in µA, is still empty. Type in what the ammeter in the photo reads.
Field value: 15 µA
